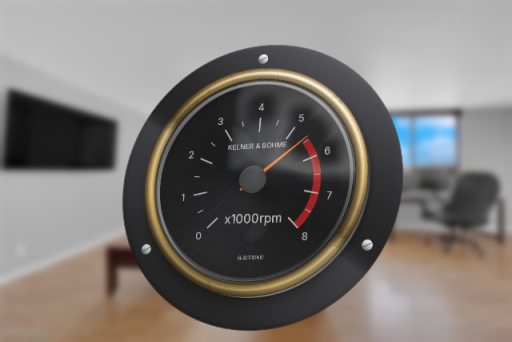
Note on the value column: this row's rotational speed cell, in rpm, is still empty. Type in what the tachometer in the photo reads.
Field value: 5500 rpm
